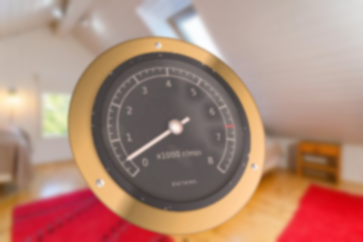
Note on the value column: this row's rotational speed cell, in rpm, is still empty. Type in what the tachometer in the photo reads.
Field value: 400 rpm
